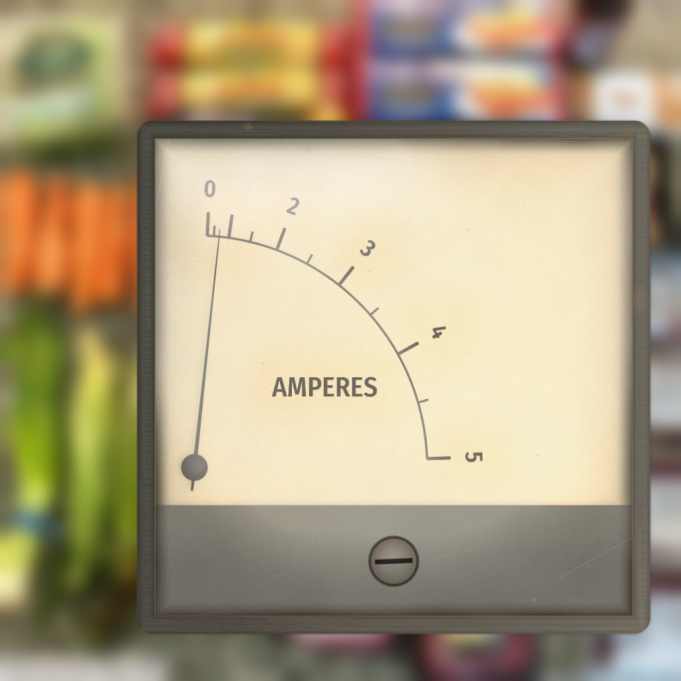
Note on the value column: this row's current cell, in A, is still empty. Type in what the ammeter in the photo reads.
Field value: 0.75 A
